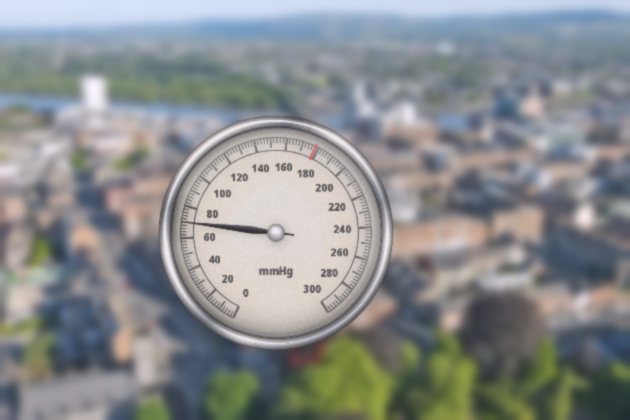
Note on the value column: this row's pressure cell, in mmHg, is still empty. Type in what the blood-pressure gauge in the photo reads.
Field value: 70 mmHg
